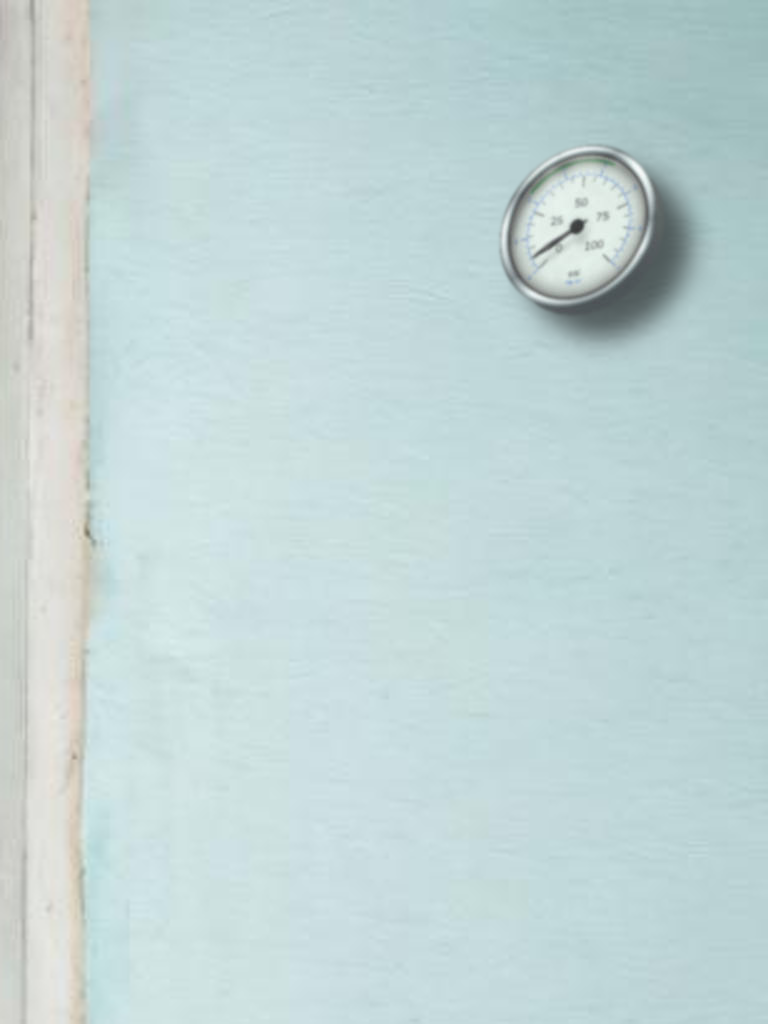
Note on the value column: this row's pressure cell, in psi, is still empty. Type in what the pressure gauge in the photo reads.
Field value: 5 psi
